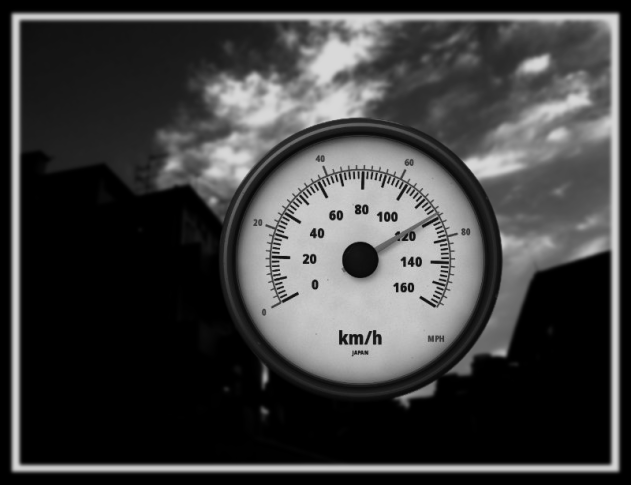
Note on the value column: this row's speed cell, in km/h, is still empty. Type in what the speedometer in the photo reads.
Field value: 118 km/h
